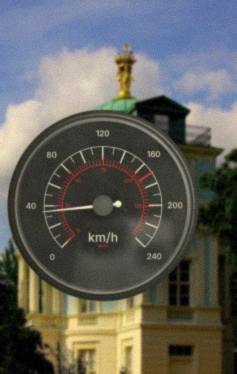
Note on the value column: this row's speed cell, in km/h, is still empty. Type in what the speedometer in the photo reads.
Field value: 35 km/h
